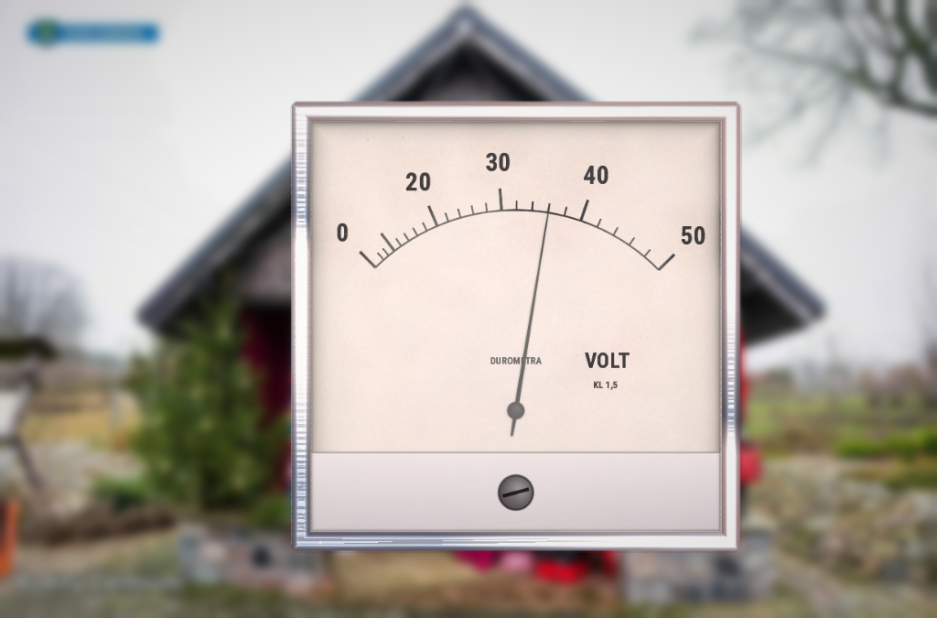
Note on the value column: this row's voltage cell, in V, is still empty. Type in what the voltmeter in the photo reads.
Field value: 36 V
